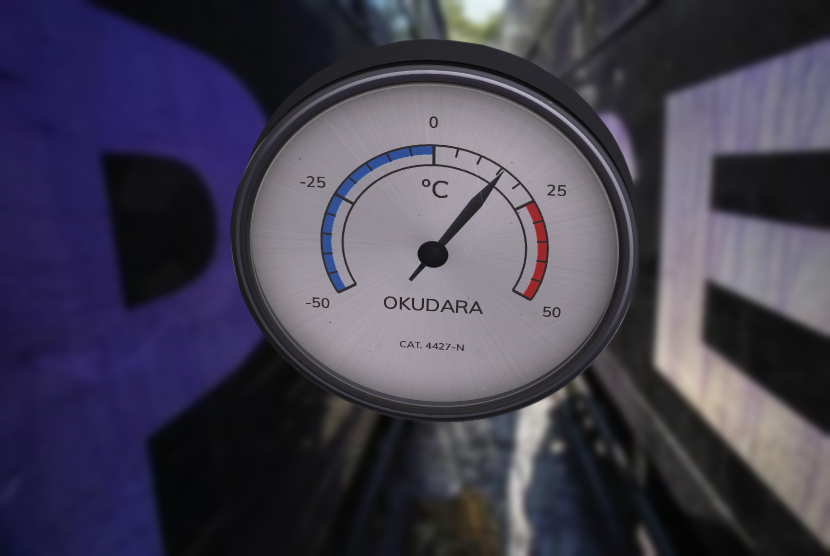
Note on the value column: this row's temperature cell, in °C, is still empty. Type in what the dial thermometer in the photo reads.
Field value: 15 °C
